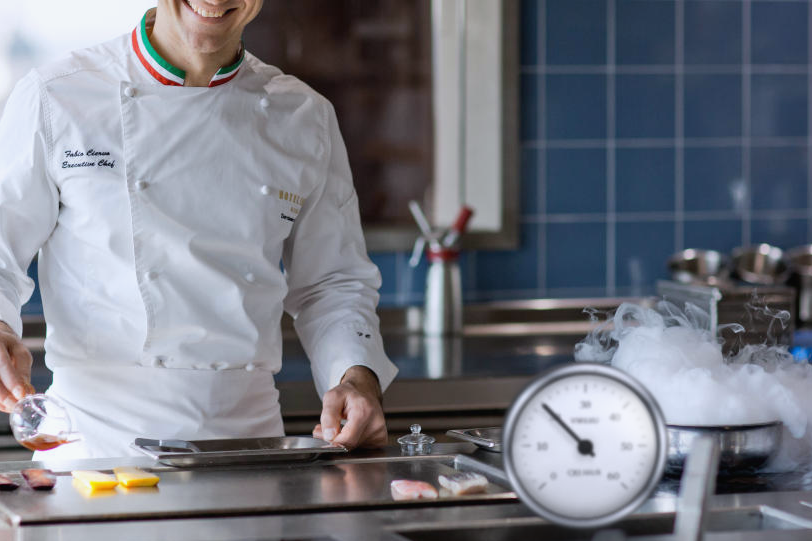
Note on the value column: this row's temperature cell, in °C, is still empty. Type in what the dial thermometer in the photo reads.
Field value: 20 °C
